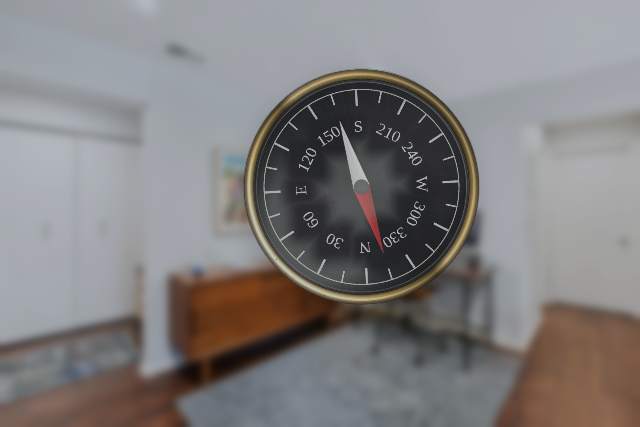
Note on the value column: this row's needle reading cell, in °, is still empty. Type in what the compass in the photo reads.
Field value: 345 °
